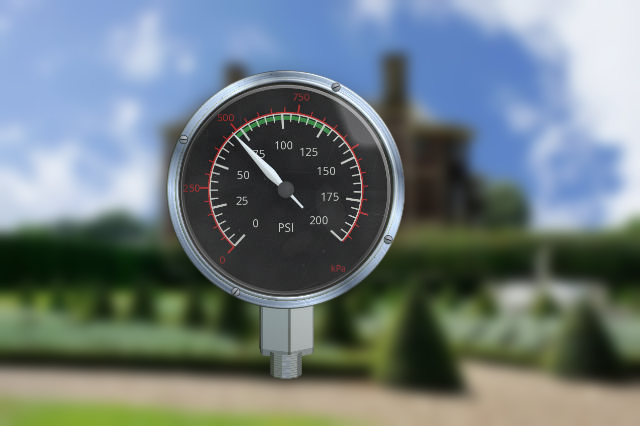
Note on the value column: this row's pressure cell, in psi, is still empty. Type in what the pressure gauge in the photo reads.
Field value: 70 psi
